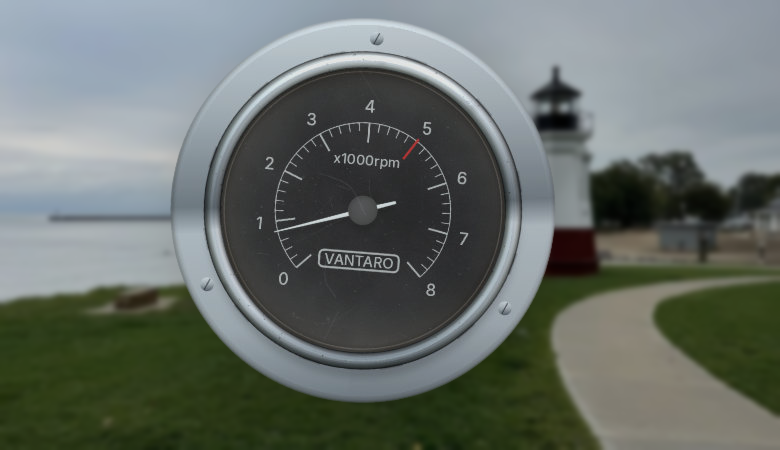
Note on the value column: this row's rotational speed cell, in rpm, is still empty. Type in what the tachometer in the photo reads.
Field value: 800 rpm
